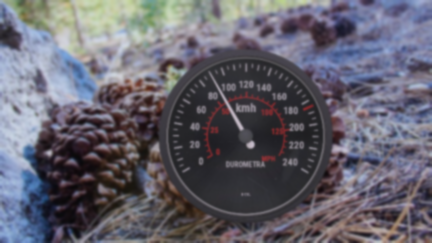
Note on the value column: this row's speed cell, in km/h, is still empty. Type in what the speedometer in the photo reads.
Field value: 90 km/h
